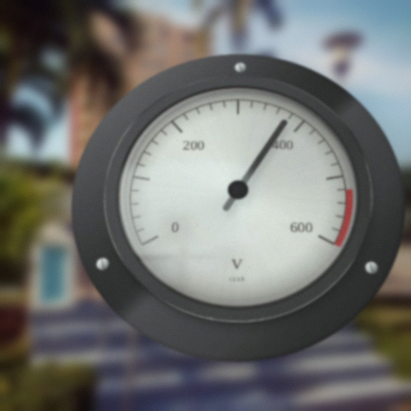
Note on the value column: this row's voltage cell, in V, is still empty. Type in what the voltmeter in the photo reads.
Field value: 380 V
